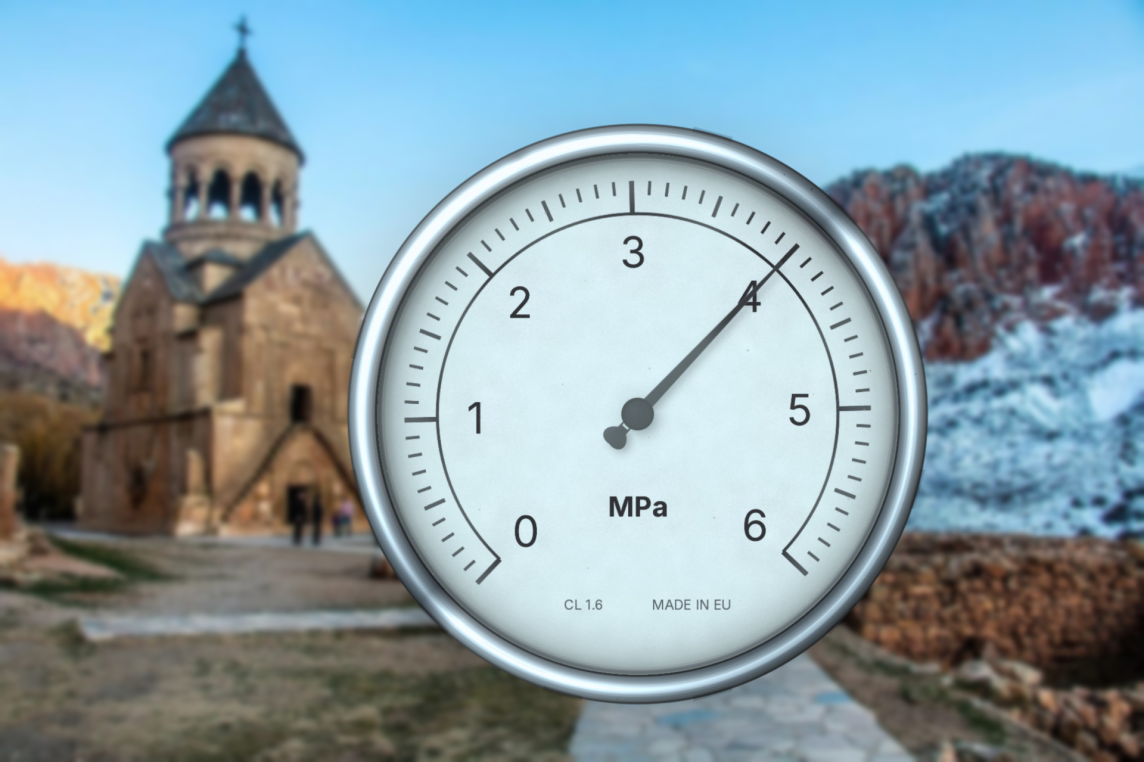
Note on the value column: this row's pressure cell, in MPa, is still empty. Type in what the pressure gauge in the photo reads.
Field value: 4 MPa
